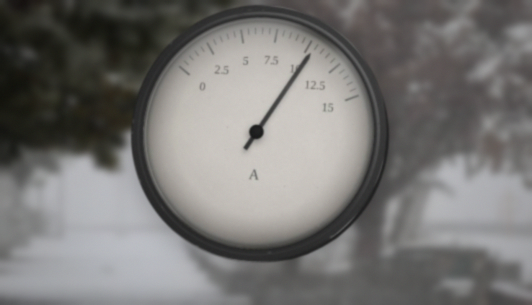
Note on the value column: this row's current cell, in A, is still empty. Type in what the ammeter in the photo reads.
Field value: 10.5 A
